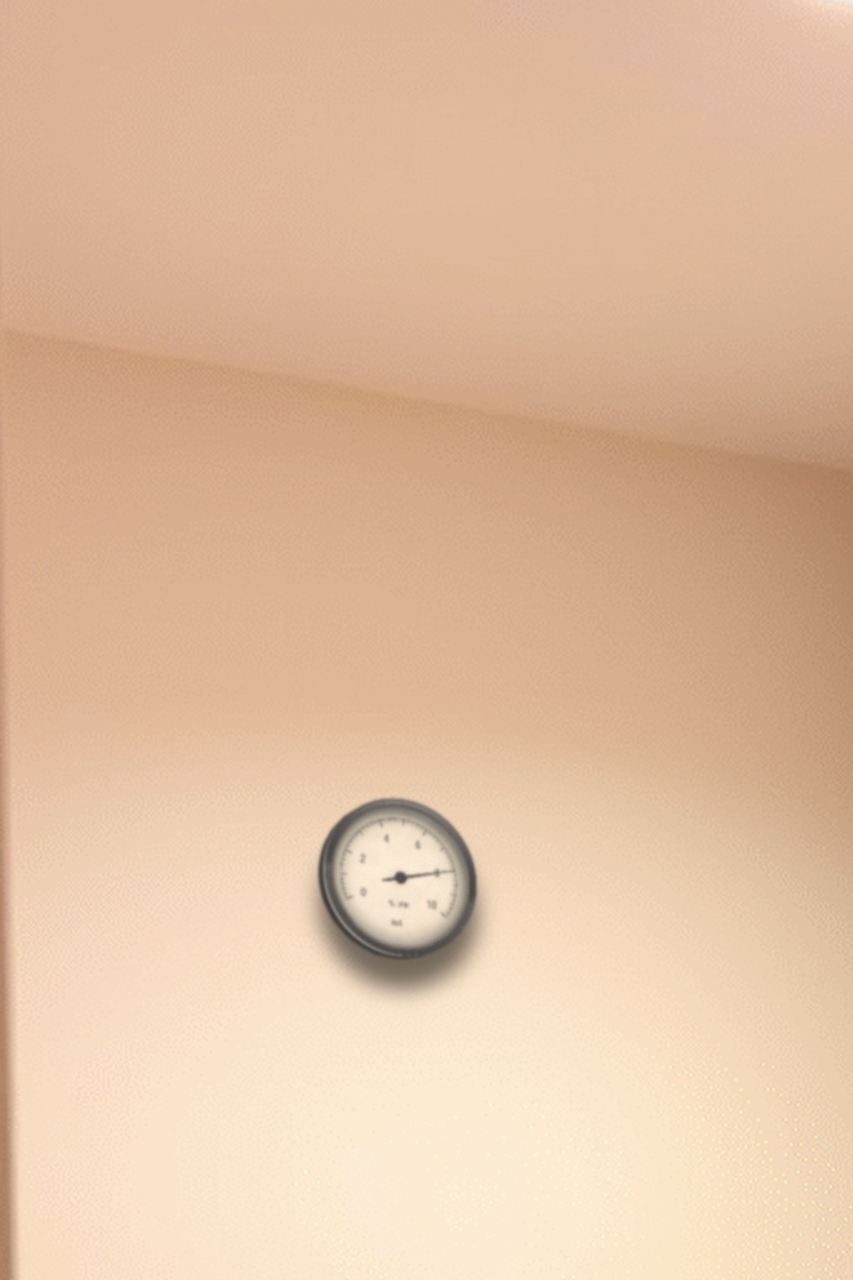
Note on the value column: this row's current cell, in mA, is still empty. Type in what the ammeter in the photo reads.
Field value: 8 mA
